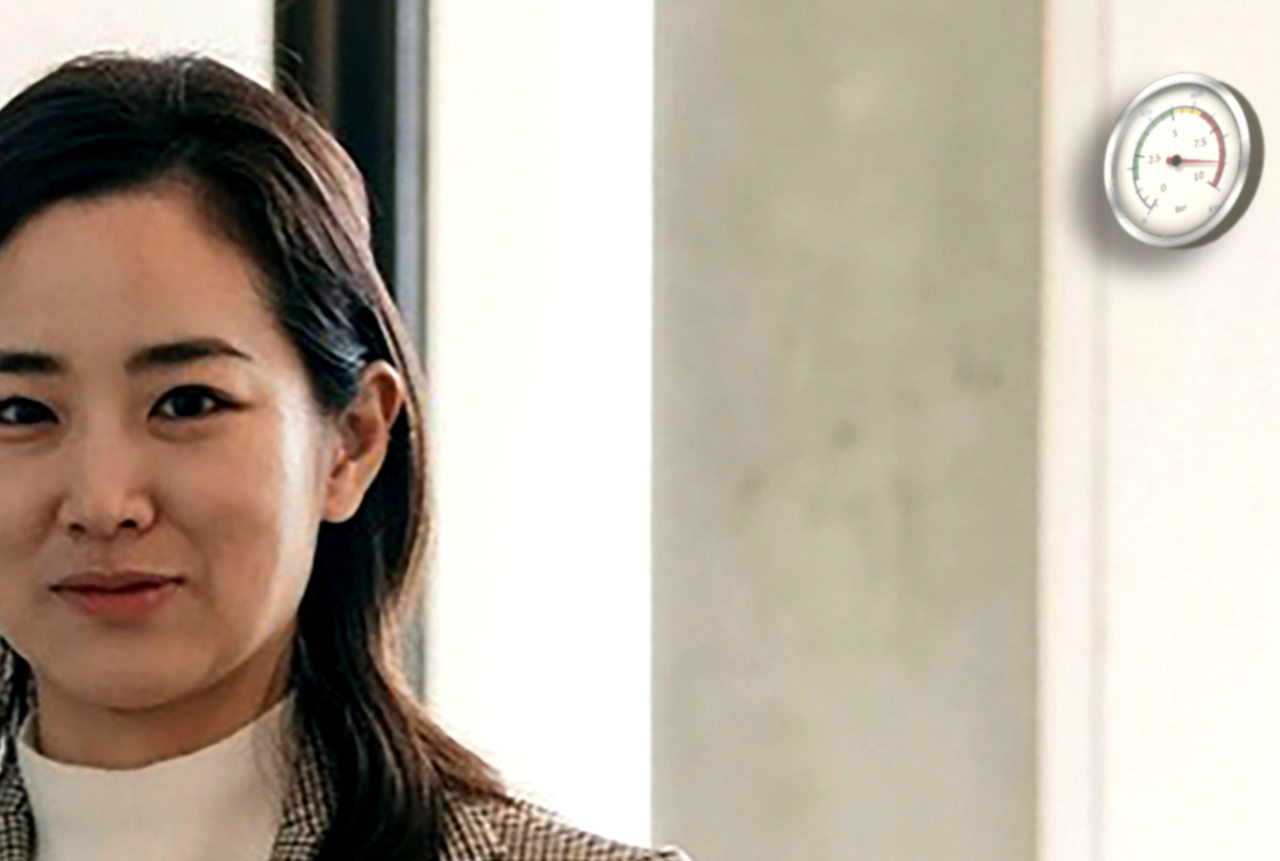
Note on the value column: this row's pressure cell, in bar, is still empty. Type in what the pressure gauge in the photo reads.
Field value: 9 bar
